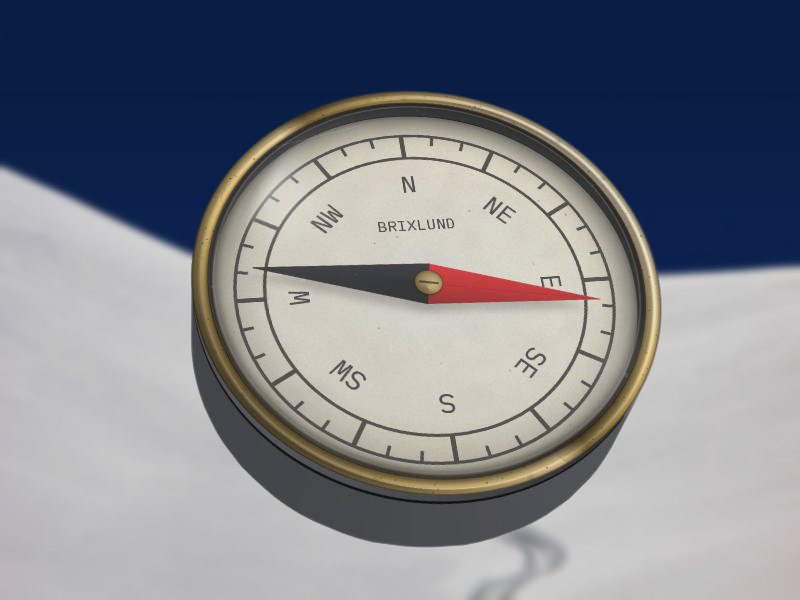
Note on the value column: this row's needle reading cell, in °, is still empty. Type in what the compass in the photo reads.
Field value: 100 °
